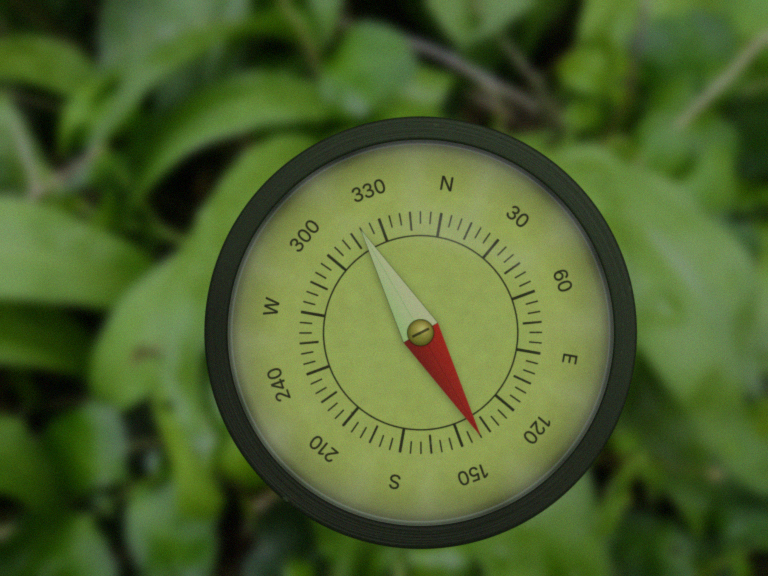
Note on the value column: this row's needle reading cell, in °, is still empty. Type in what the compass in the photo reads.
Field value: 140 °
